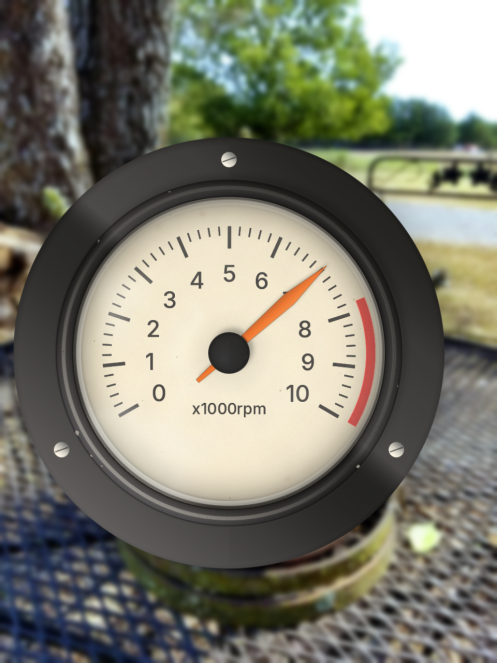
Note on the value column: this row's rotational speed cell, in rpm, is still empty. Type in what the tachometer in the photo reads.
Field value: 7000 rpm
